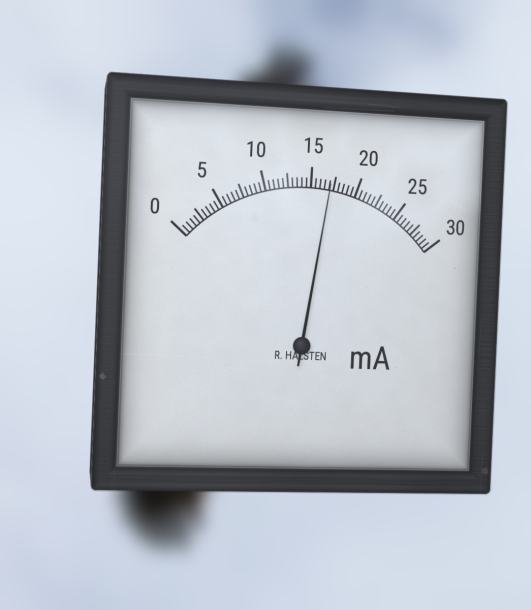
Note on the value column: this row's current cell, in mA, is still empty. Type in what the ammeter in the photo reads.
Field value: 17 mA
